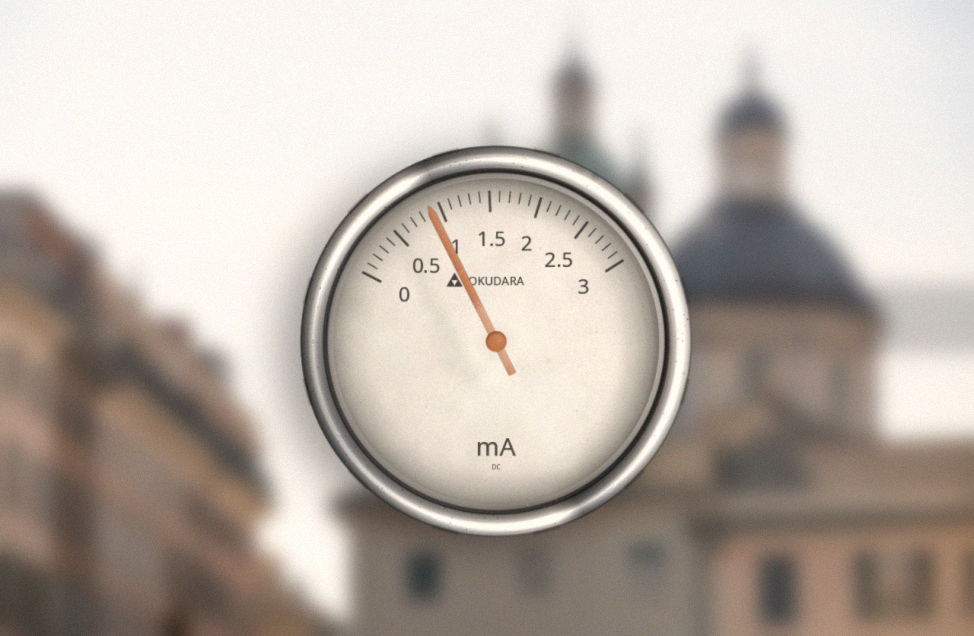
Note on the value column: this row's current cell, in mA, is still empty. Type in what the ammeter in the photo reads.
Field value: 0.9 mA
